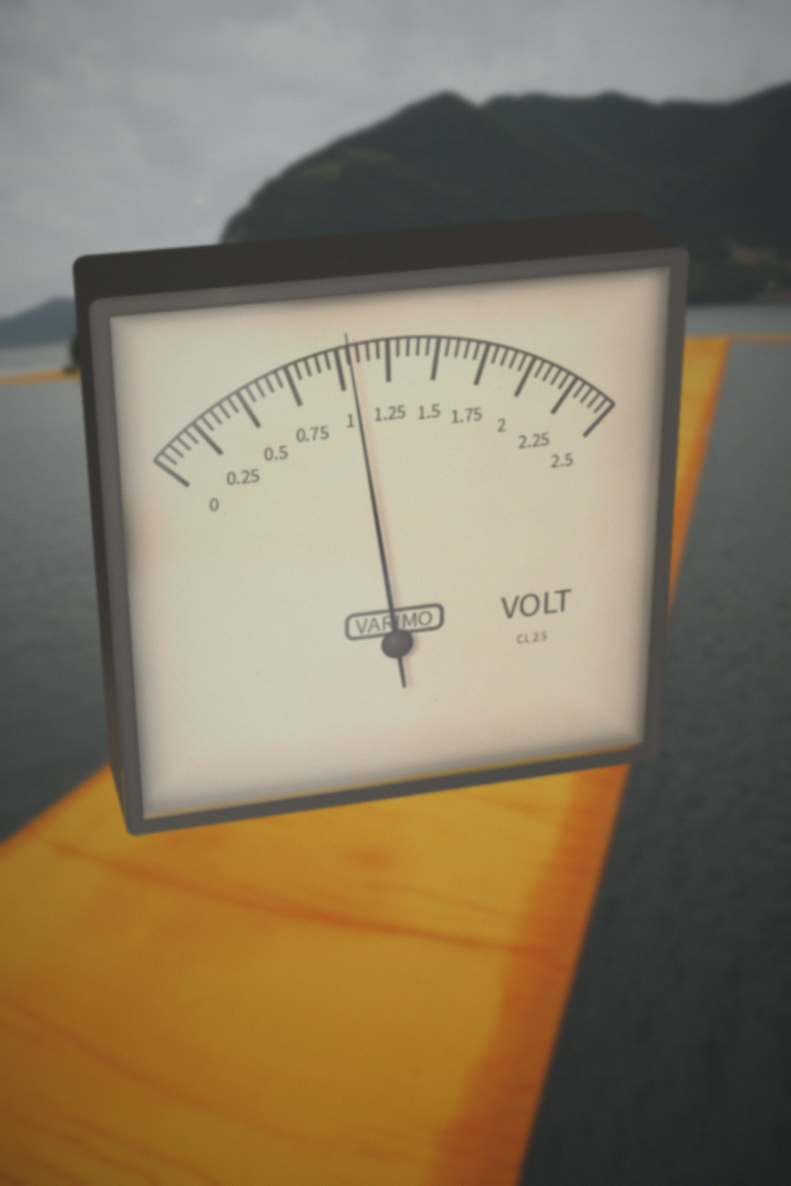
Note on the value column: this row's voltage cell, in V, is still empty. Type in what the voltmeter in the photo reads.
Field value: 1.05 V
